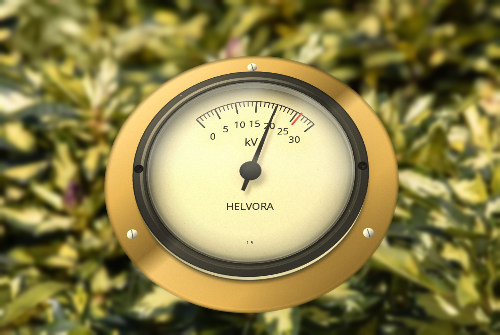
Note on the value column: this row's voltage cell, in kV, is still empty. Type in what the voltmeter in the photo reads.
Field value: 20 kV
